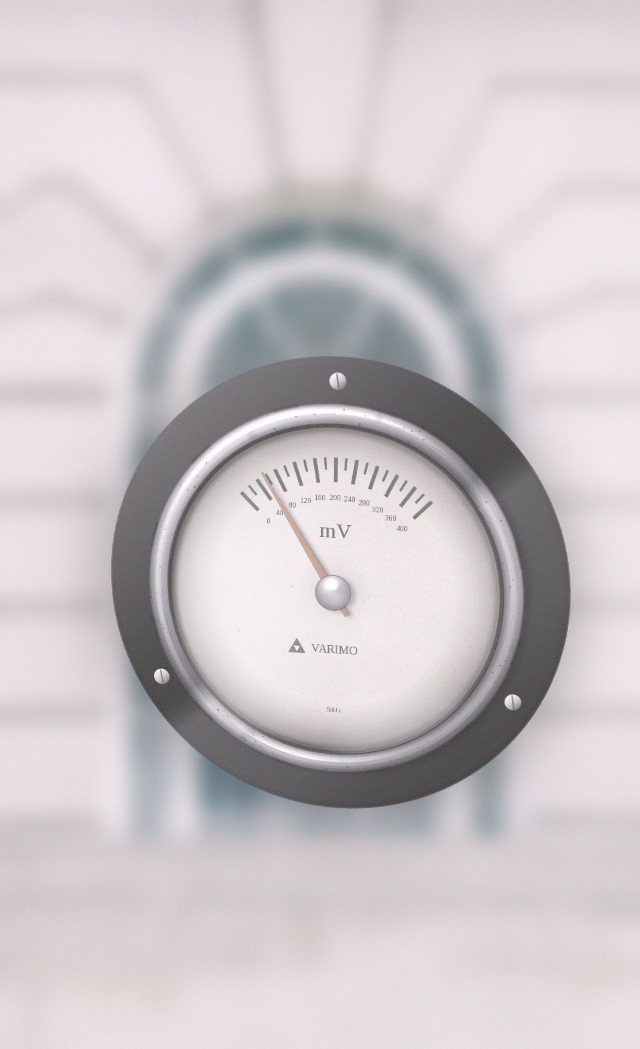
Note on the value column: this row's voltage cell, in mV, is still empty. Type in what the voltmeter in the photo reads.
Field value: 60 mV
